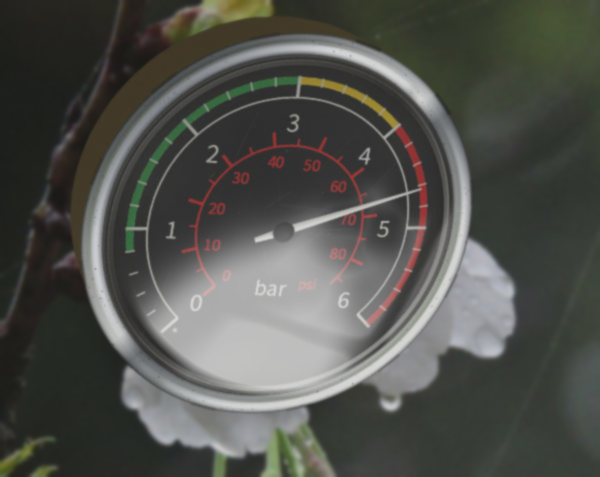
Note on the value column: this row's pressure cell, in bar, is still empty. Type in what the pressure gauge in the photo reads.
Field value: 4.6 bar
